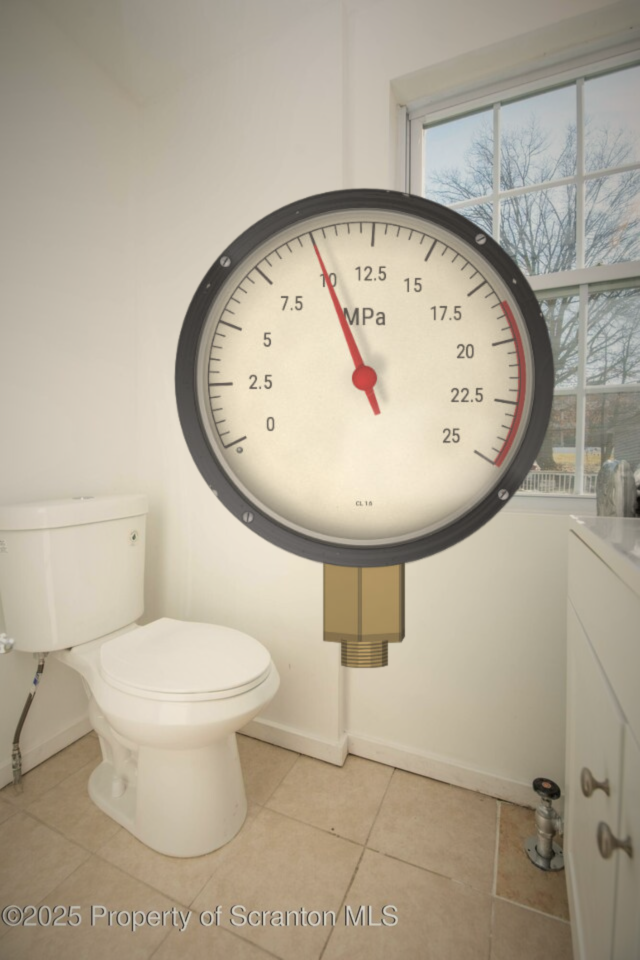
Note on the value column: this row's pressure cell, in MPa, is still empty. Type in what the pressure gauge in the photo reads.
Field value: 10 MPa
